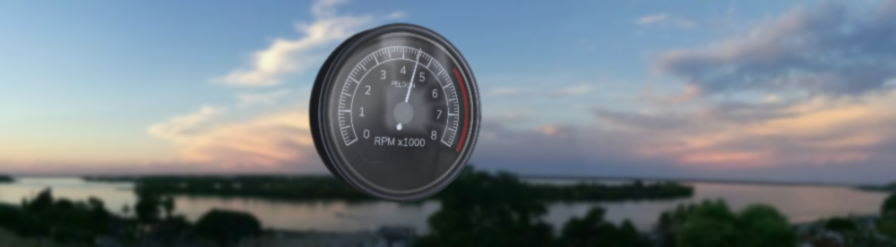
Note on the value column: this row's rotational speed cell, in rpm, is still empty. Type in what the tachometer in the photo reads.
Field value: 4500 rpm
